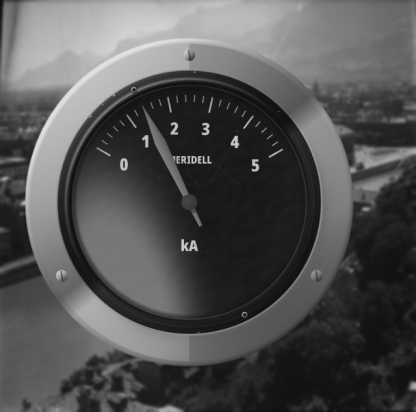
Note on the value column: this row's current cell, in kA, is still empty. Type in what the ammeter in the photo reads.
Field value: 1.4 kA
